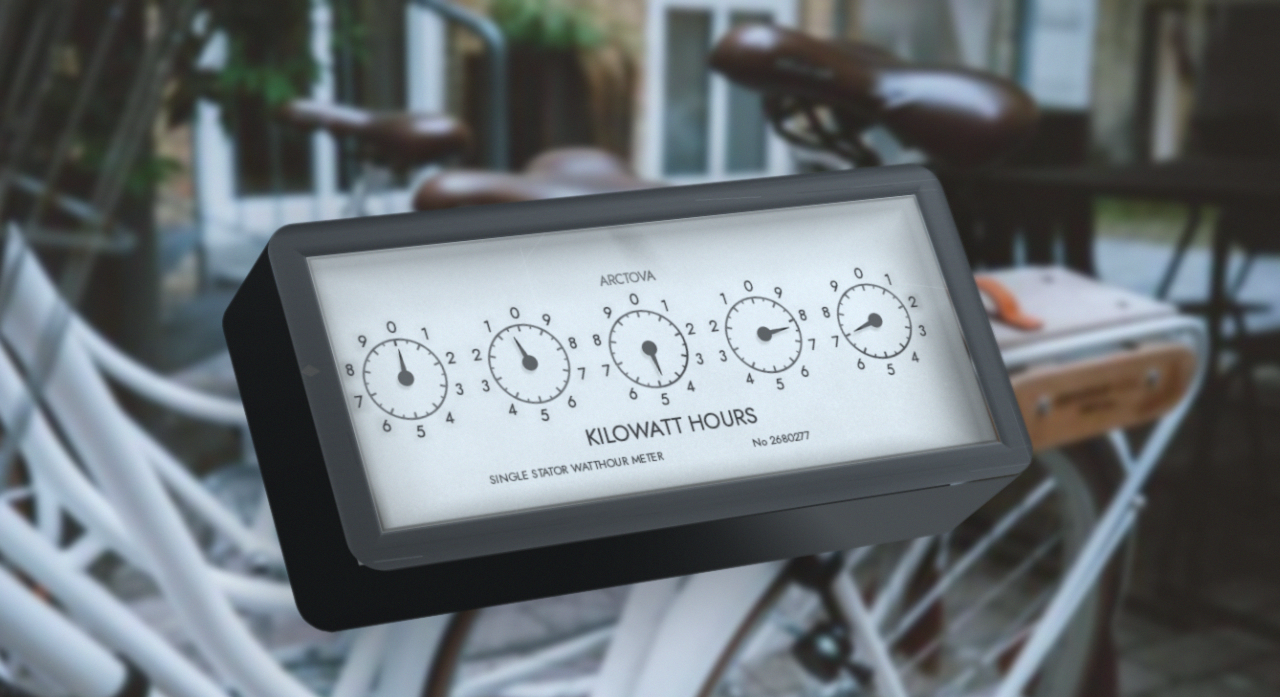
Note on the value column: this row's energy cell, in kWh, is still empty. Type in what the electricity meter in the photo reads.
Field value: 477 kWh
